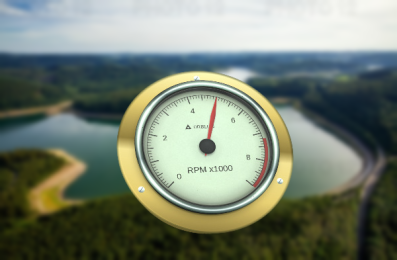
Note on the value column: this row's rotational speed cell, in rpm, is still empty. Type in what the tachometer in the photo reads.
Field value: 5000 rpm
